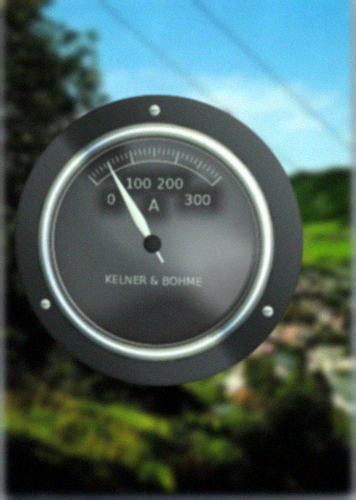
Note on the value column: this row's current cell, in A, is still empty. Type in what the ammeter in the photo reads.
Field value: 50 A
